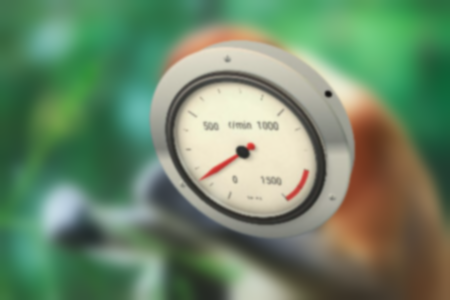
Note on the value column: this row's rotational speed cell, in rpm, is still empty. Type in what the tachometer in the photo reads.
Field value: 150 rpm
